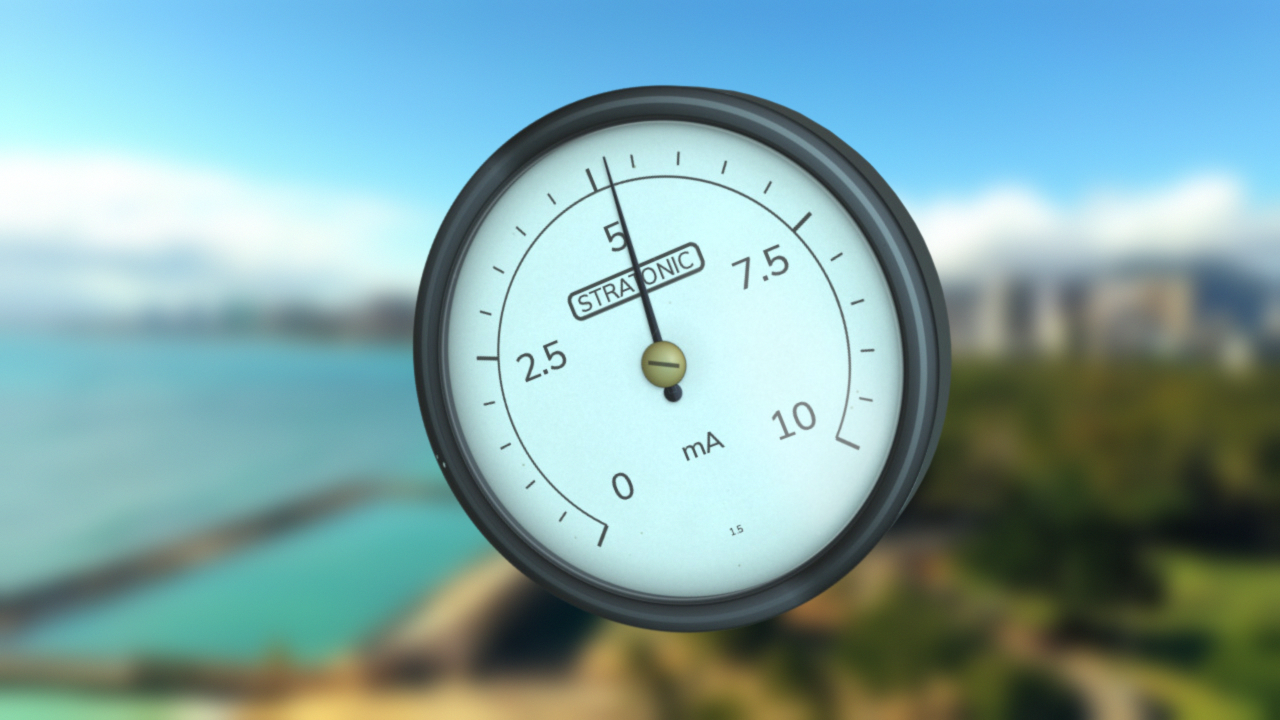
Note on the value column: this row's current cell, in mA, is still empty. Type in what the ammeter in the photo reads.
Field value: 5.25 mA
